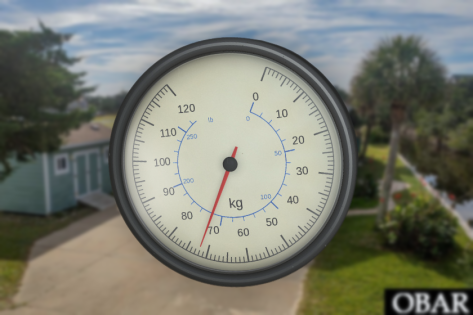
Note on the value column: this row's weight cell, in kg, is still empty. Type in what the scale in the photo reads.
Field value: 72 kg
